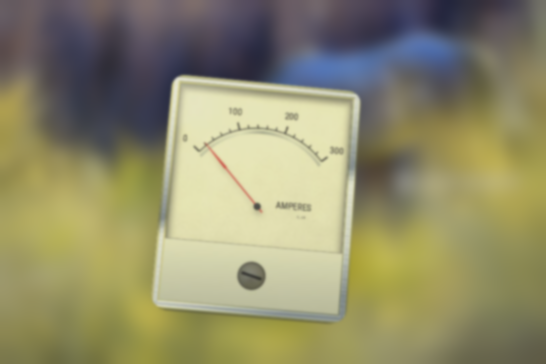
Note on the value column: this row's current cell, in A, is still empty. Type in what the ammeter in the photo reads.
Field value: 20 A
